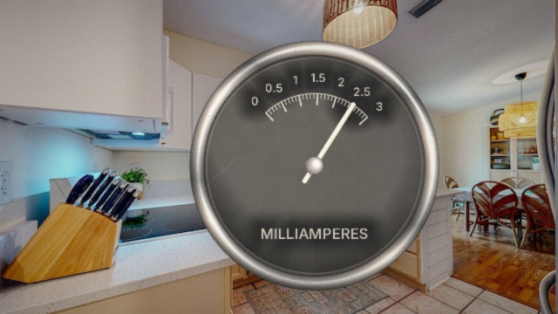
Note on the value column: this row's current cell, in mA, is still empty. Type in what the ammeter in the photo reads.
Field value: 2.5 mA
